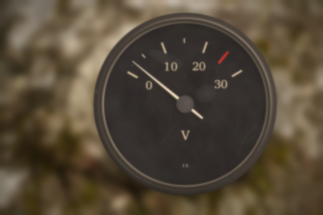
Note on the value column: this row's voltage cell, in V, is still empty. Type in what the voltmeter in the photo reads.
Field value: 2.5 V
